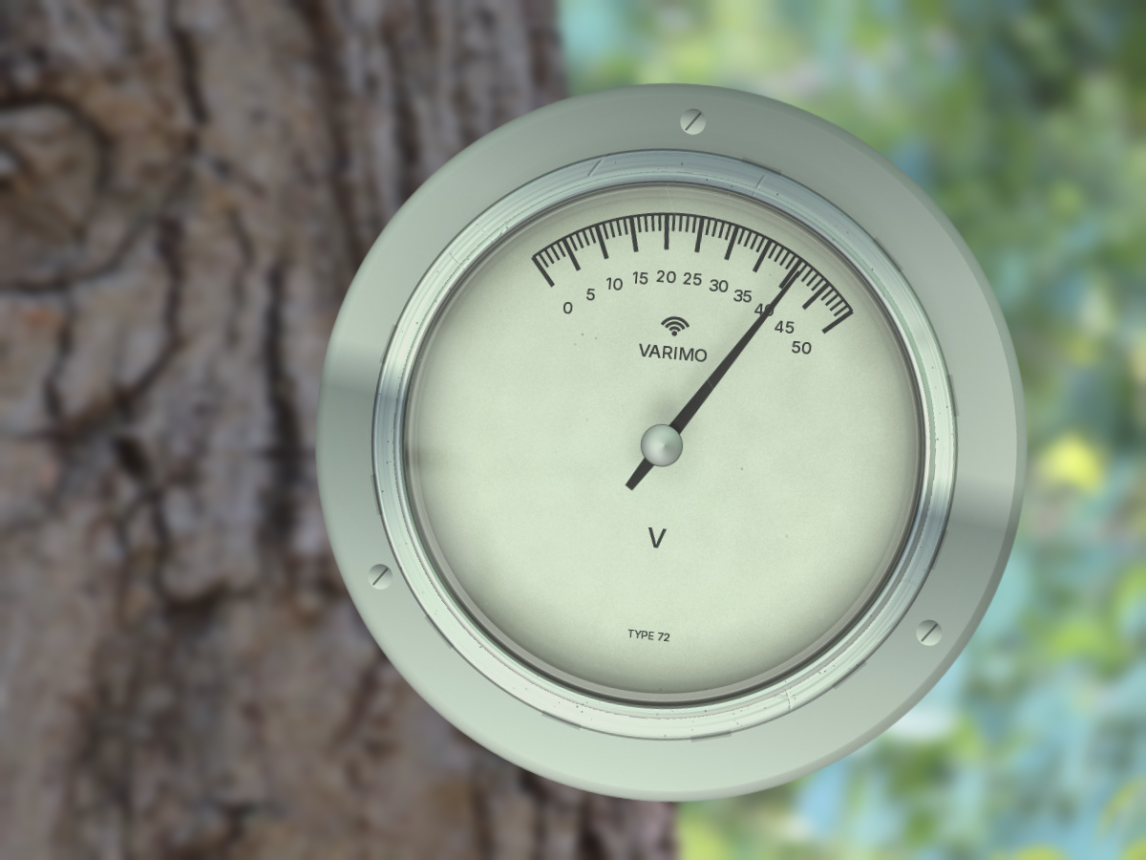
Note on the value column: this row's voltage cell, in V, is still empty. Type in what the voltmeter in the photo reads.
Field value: 41 V
